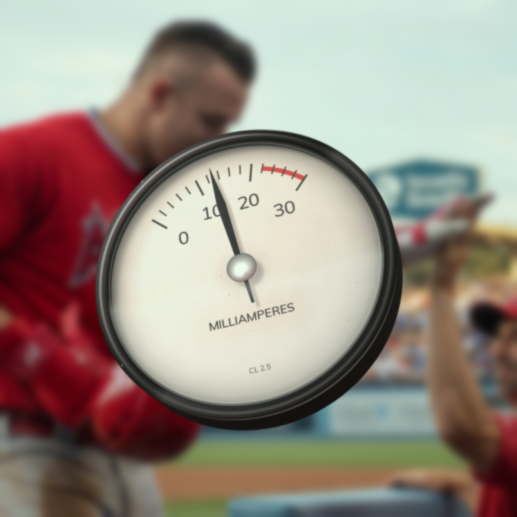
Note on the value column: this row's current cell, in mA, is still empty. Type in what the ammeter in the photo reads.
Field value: 13 mA
